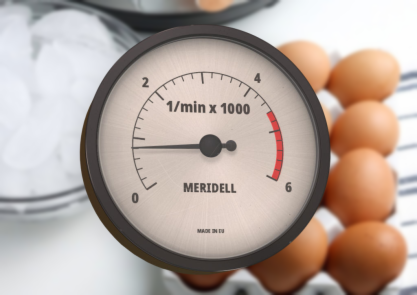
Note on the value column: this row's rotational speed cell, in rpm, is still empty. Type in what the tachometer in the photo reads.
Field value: 800 rpm
